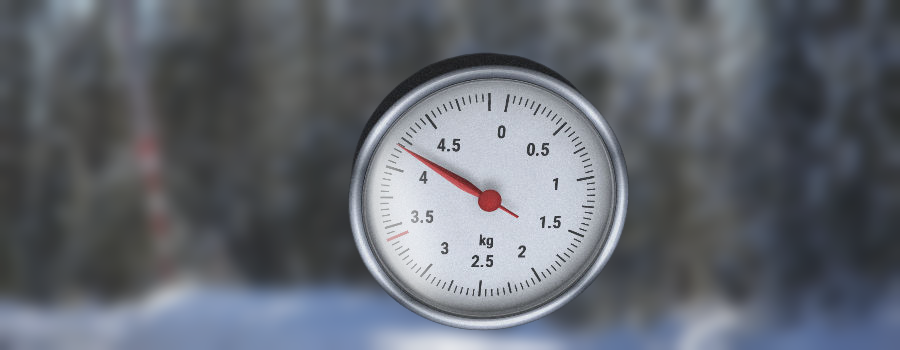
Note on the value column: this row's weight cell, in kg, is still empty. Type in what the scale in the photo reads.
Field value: 4.2 kg
